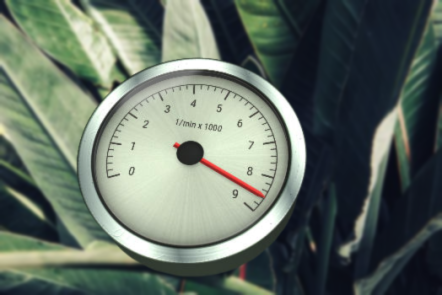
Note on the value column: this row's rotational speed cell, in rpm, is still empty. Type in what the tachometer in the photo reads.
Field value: 8600 rpm
